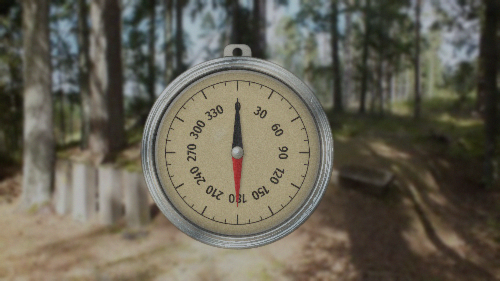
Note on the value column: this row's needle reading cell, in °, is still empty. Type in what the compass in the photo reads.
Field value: 180 °
